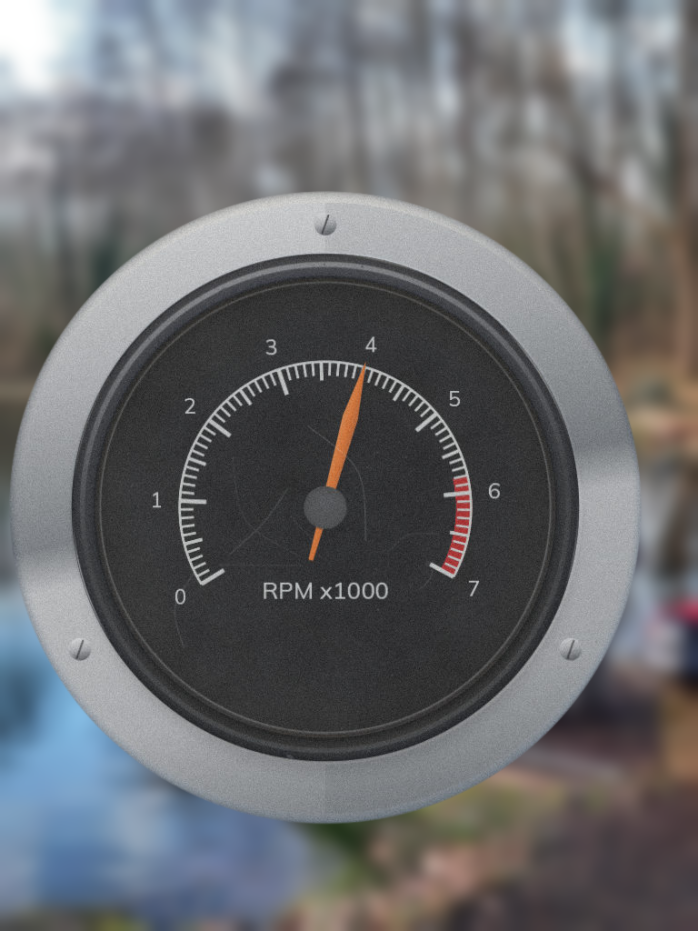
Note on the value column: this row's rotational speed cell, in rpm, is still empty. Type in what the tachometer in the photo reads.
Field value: 4000 rpm
